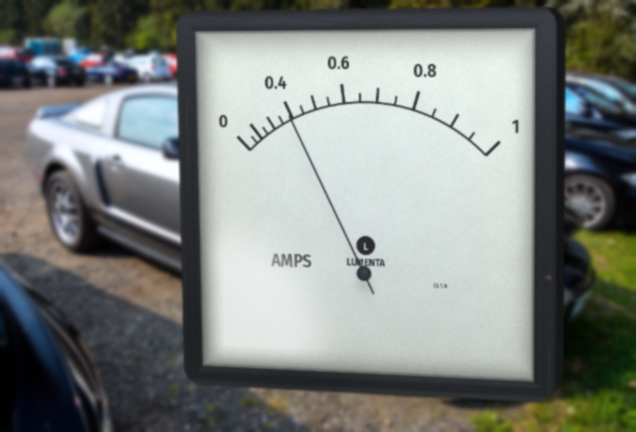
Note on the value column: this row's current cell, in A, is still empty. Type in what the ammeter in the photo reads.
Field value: 0.4 A
